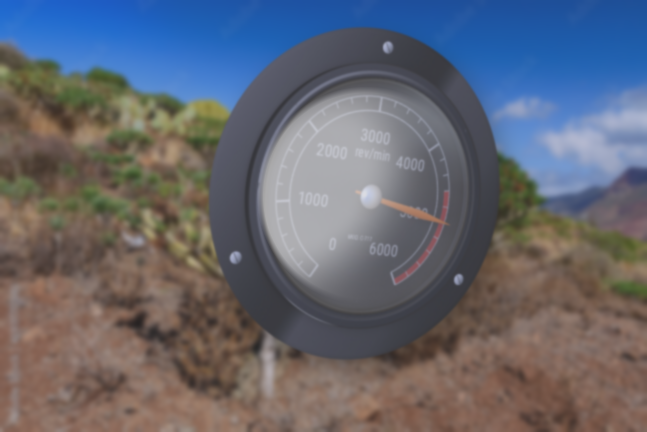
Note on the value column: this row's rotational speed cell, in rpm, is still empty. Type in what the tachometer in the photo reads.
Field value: 5000 rpm
